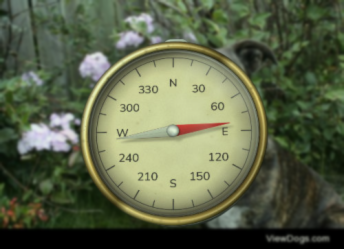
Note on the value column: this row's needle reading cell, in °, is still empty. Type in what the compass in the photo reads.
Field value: 82.5 °
